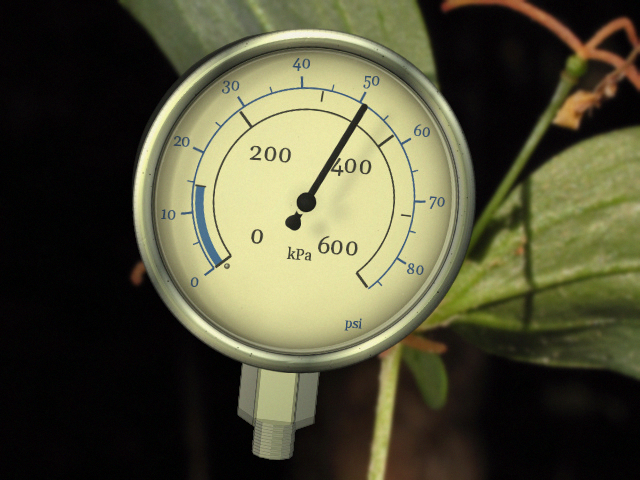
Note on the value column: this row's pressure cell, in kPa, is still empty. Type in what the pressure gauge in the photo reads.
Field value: 350 kPa
